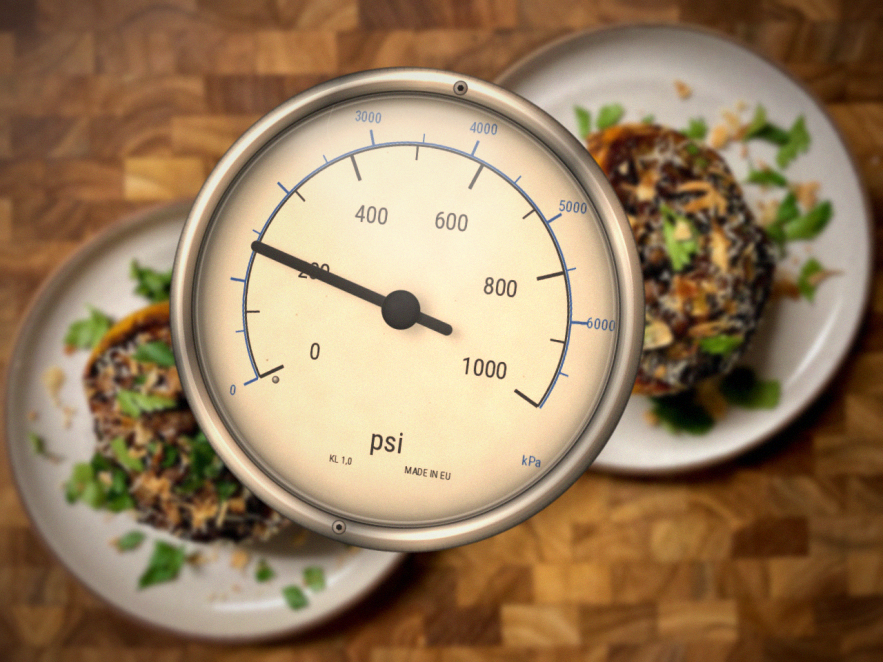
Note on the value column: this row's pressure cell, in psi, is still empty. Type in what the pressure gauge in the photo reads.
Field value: 200 psi
